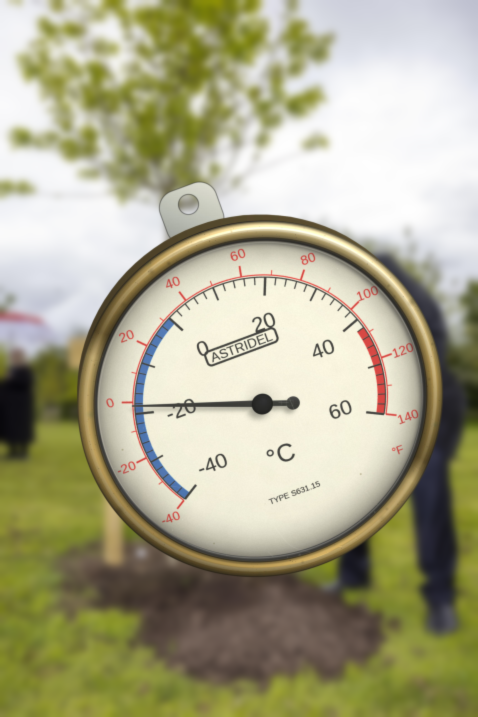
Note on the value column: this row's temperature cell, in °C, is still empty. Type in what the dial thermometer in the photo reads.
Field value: -18 °C
